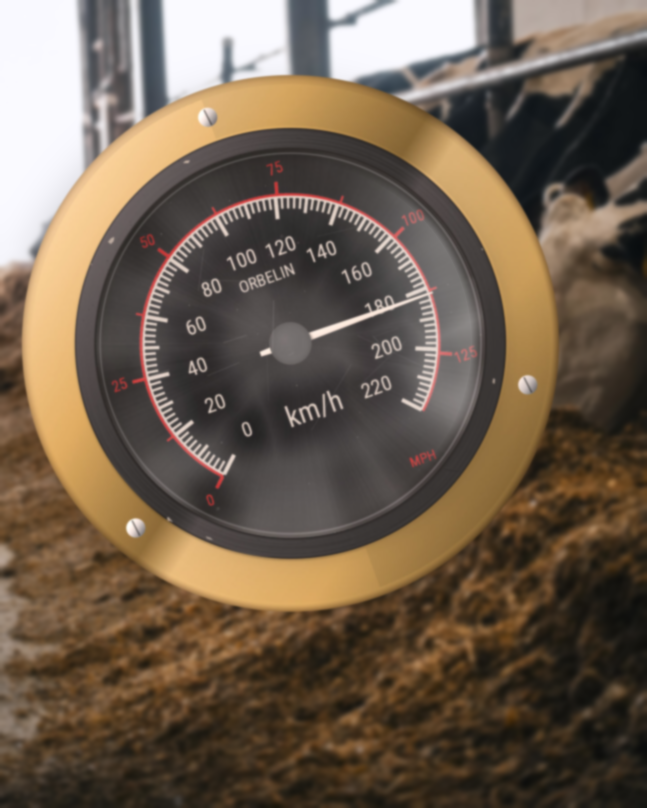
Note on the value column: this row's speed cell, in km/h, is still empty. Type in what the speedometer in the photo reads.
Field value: 182 km/h
